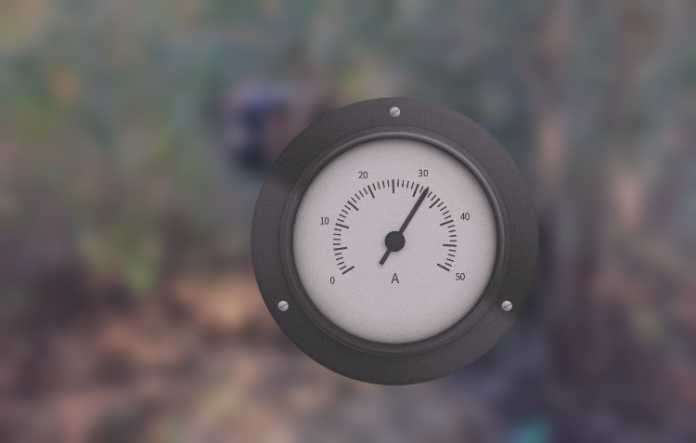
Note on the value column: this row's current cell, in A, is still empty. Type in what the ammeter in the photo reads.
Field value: 32 A
